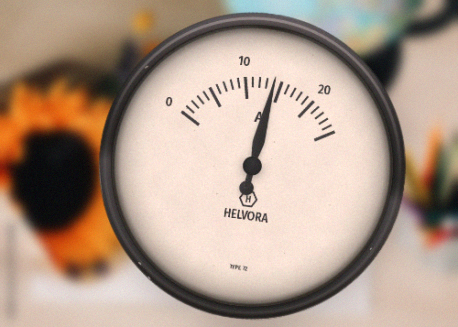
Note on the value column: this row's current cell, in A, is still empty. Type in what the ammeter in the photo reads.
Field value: 14 A
